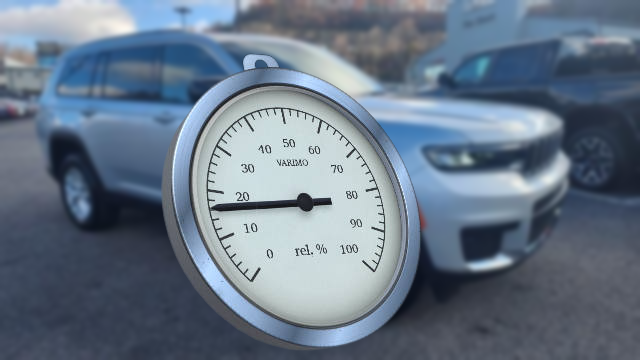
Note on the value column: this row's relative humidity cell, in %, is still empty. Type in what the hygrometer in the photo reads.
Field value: 16 %
